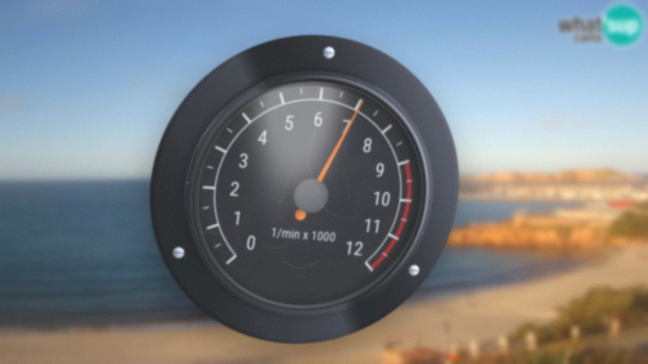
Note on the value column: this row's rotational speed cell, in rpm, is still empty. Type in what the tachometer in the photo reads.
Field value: 7000 rpm
